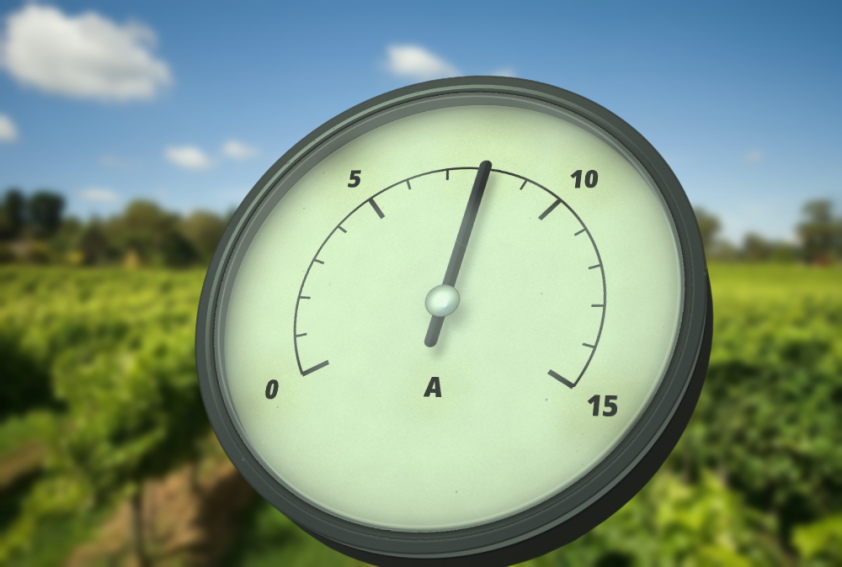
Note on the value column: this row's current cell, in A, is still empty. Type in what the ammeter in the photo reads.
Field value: 8 A
